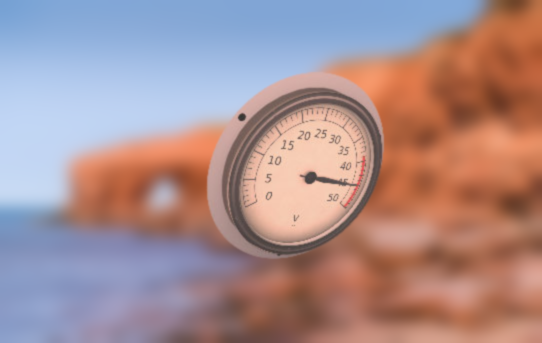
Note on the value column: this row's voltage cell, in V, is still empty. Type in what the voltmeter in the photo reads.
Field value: 45 V
